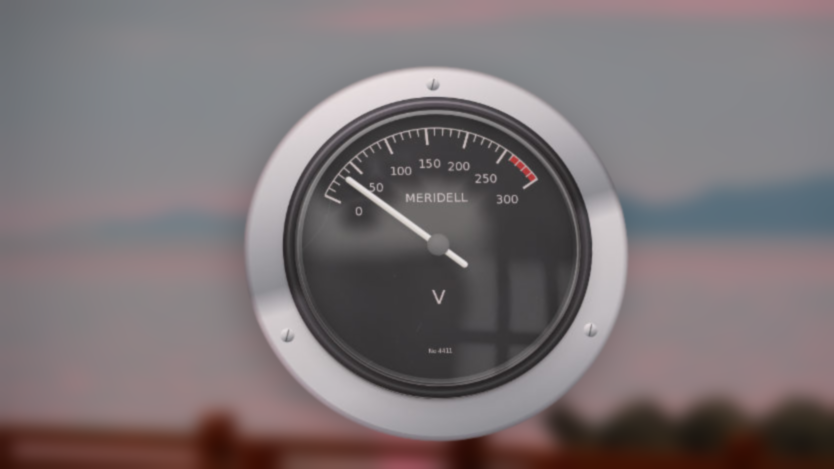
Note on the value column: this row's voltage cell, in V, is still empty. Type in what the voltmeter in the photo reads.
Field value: 30 V
